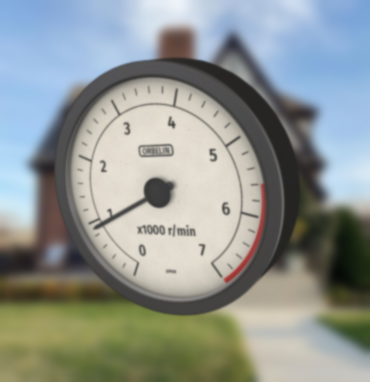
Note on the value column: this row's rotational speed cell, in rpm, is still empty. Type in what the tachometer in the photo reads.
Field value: 900 rpm
